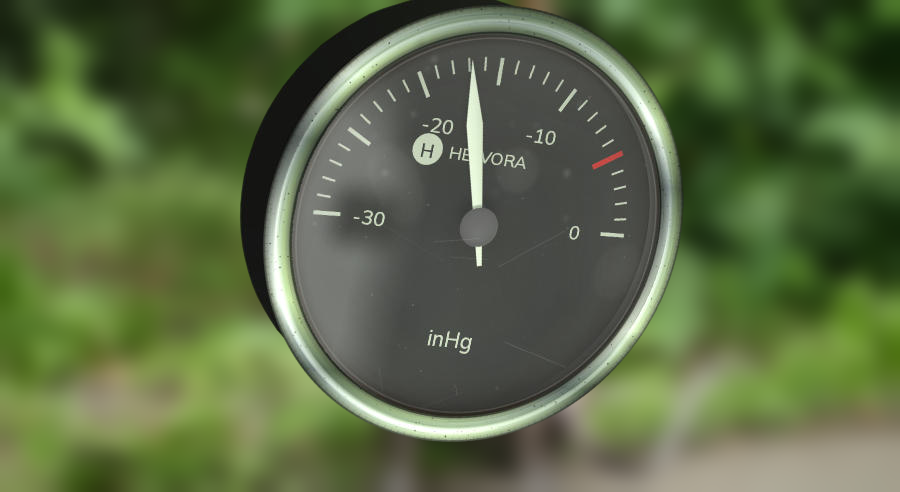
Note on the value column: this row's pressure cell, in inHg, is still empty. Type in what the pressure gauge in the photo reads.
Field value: -17 inHg
